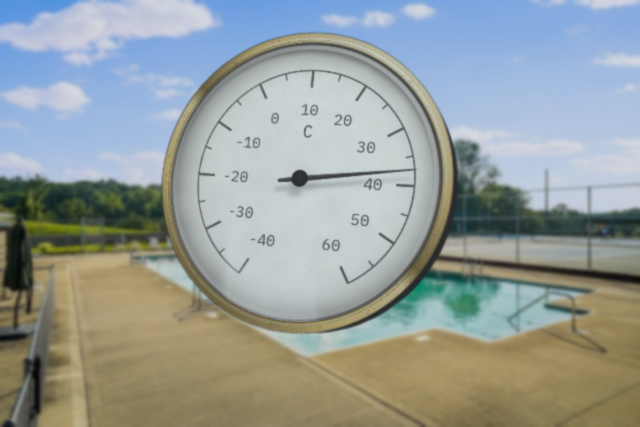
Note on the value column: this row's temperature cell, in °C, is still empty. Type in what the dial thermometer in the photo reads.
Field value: 37.5 °C
